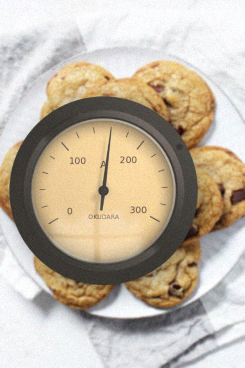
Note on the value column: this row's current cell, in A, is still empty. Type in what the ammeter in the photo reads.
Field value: 160 A
